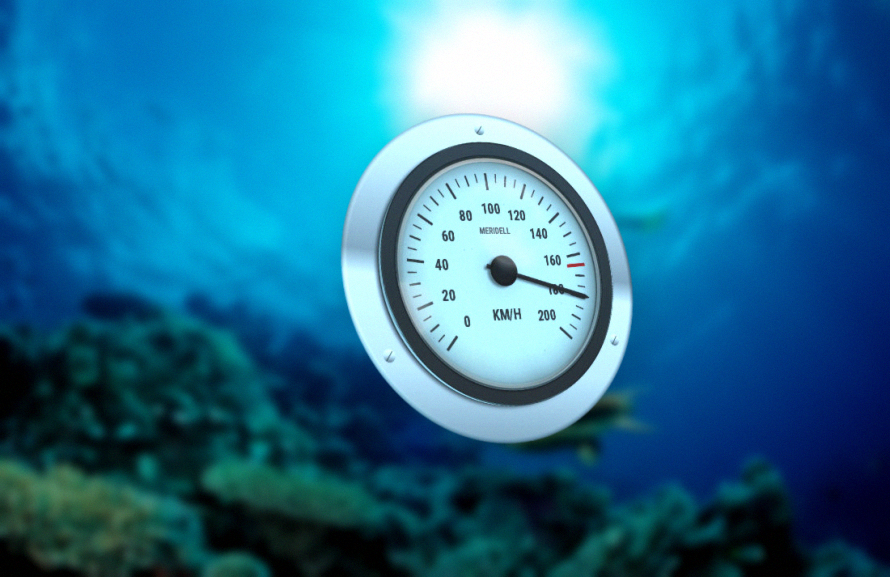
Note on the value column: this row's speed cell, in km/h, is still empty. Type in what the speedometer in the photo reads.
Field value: 180 km/h
